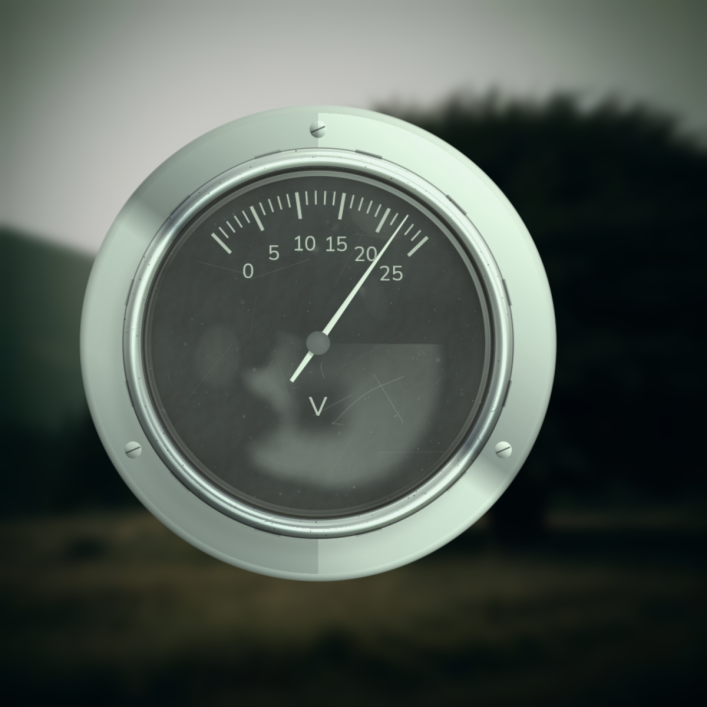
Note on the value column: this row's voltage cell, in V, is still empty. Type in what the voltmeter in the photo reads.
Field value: 22 V
